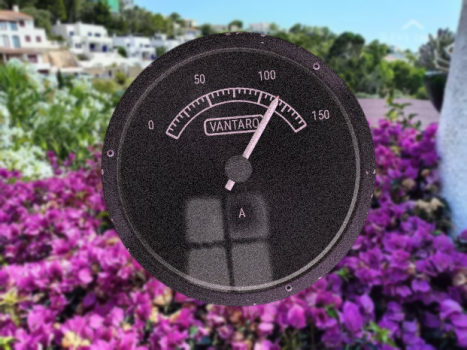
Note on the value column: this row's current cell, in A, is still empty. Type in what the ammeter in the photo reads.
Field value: 115 A
